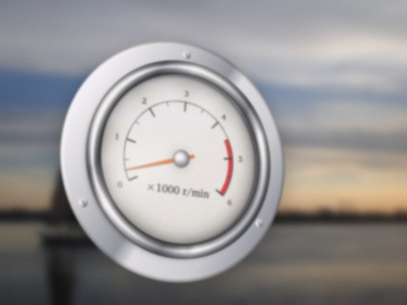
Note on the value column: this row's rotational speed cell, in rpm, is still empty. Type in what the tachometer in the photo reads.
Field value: 250 rpm
